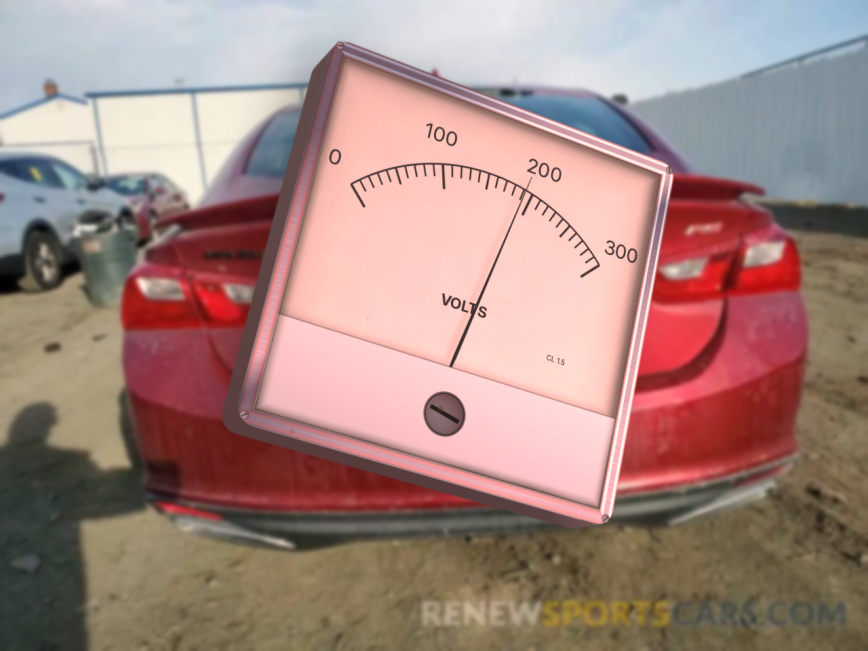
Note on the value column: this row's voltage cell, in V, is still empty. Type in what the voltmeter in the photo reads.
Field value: 190 V
